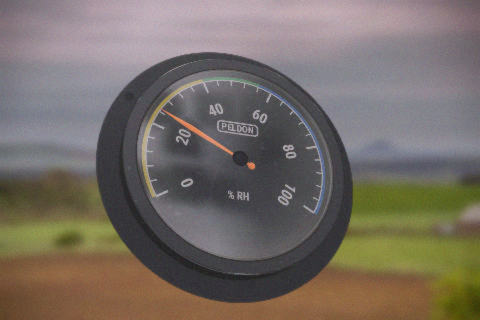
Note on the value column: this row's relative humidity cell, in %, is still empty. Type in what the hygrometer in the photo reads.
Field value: 24 %
